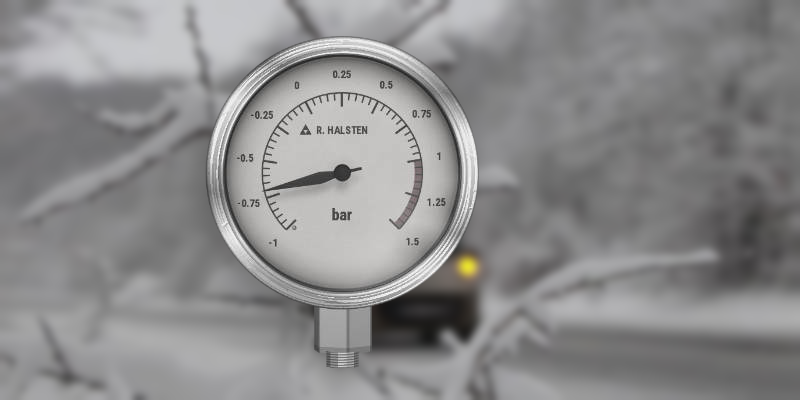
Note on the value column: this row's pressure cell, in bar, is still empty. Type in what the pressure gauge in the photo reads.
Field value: -0.7 bar
